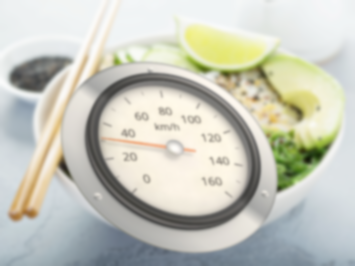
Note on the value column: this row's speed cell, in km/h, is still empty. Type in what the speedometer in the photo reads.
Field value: 30 km/h
